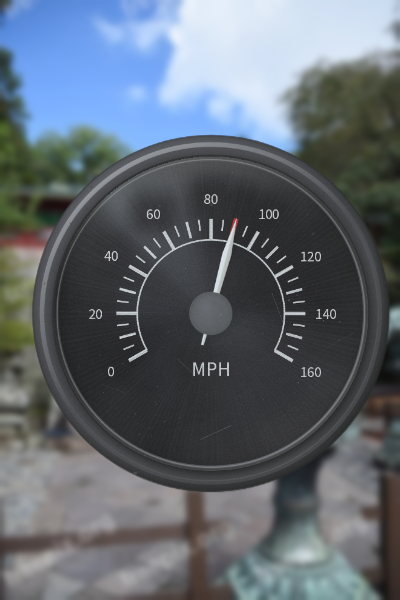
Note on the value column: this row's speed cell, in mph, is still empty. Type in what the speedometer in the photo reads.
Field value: 90 mph
